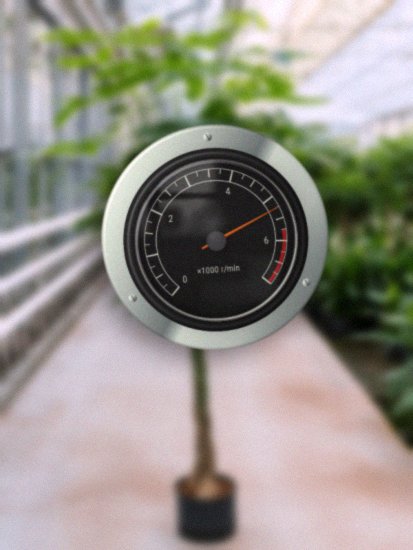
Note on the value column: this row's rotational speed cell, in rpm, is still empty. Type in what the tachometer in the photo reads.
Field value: 5250 rpm
